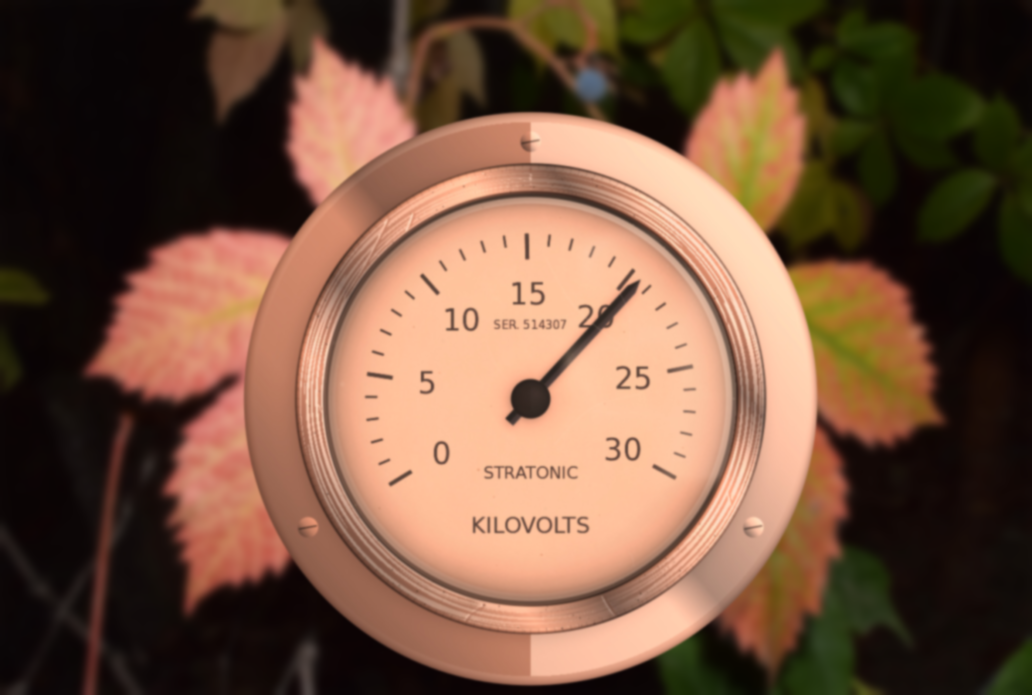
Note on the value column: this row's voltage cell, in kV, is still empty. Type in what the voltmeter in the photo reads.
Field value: 20.5 kV
